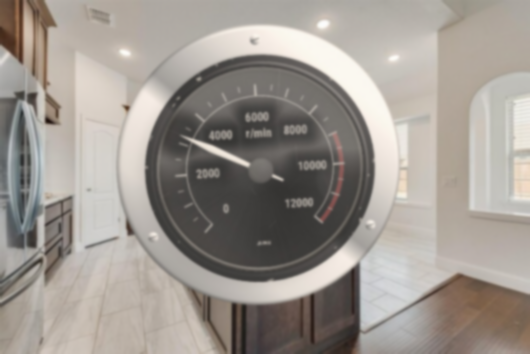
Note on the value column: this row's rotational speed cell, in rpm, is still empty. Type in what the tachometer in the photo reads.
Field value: 3250 rpm
